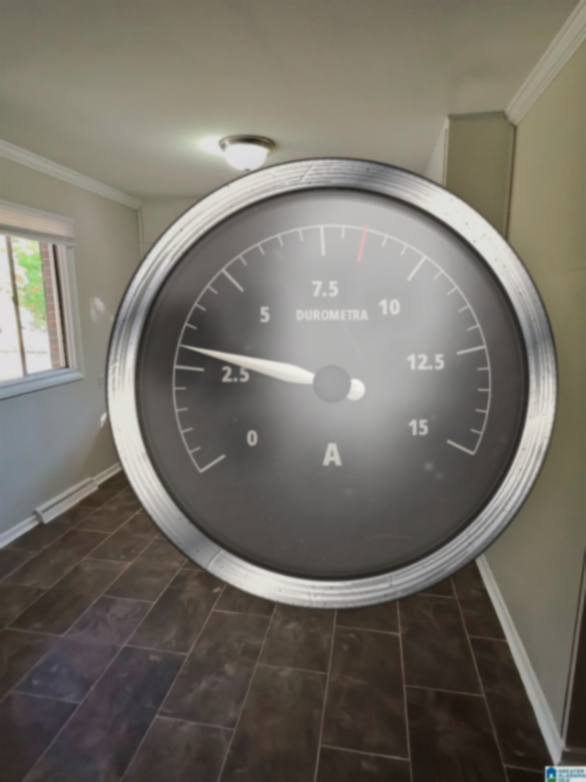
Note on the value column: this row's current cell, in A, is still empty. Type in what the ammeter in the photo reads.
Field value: 3 A
